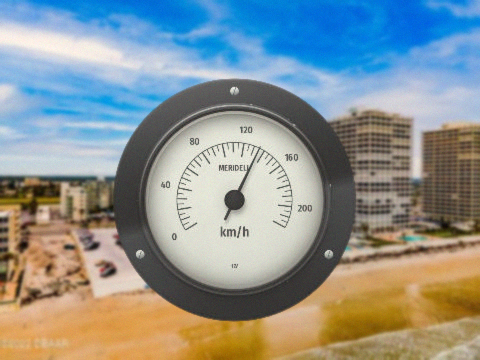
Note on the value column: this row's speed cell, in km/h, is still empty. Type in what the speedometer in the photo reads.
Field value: 135 km/h
